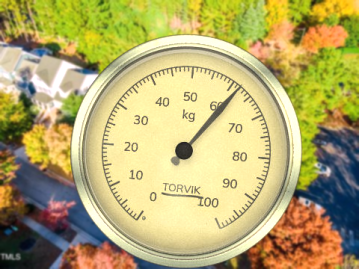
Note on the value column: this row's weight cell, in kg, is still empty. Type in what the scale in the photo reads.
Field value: 62 kg
